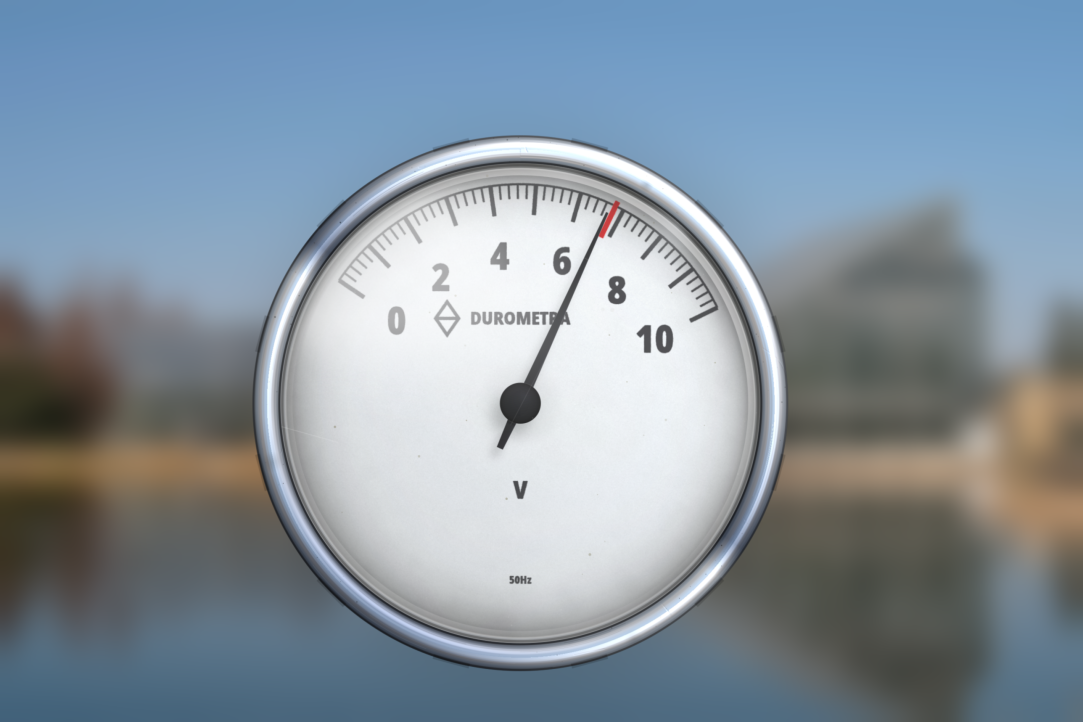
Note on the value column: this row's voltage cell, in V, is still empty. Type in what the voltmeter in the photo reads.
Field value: 6.7 V
